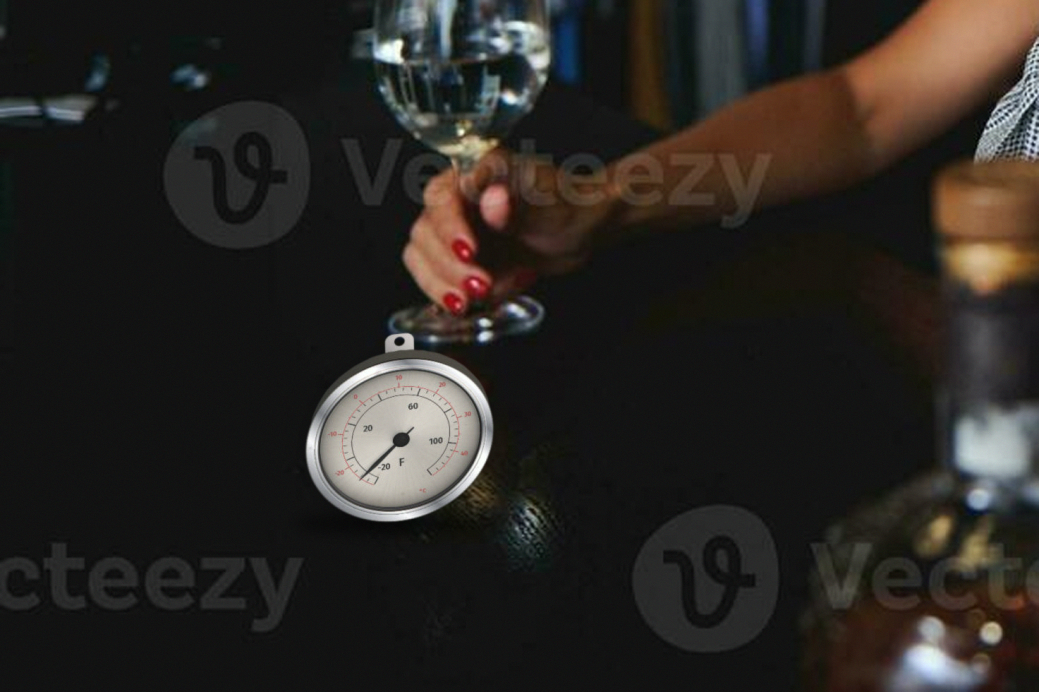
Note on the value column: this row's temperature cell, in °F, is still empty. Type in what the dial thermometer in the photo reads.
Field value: -12 °F
